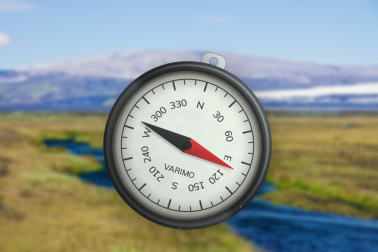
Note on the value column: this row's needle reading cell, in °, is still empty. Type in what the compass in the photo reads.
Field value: 100 °
